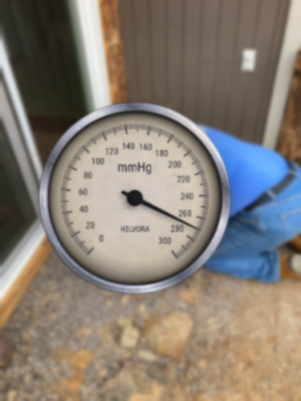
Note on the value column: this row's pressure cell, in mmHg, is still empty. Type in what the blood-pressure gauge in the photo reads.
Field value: 270 mmHg
